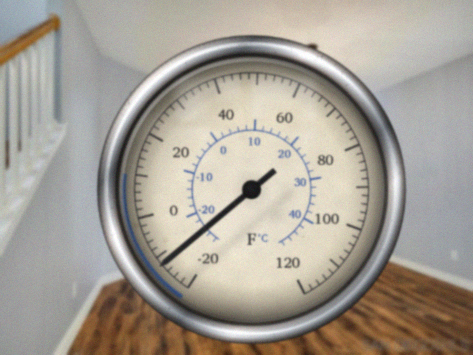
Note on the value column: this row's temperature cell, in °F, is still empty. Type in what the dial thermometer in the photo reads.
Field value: -12 °F
